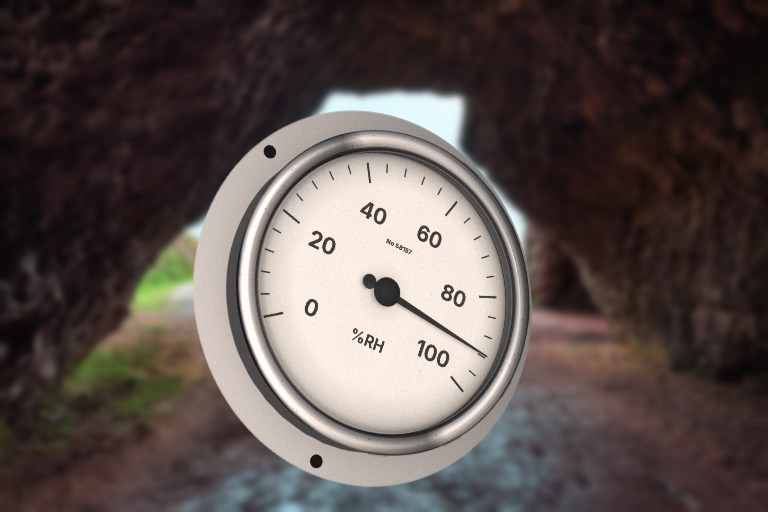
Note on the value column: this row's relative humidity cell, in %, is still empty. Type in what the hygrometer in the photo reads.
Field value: 92 %
